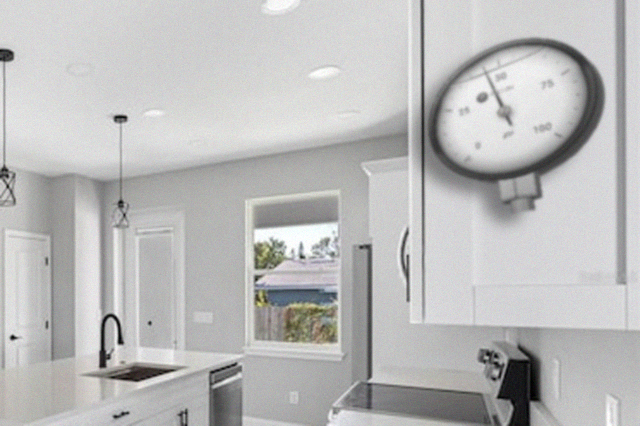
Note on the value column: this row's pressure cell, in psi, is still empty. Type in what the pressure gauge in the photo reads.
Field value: 45 psi
